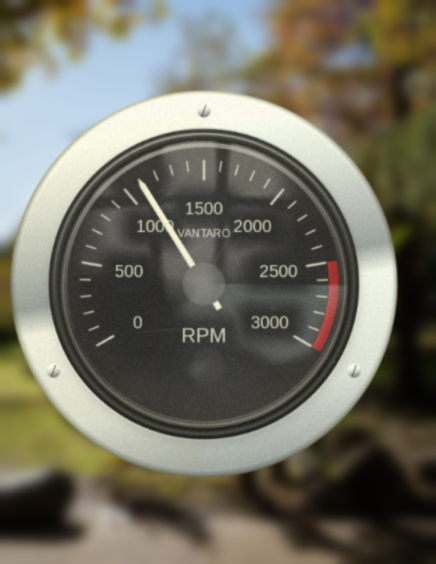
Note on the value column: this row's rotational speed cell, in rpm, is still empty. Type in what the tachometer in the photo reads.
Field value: 1100 rpm
